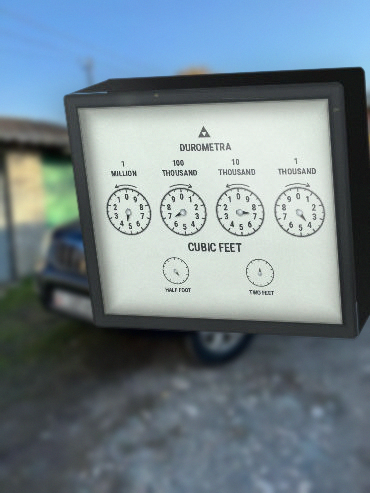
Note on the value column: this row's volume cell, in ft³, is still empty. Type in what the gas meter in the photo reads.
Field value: 467400 ft³
